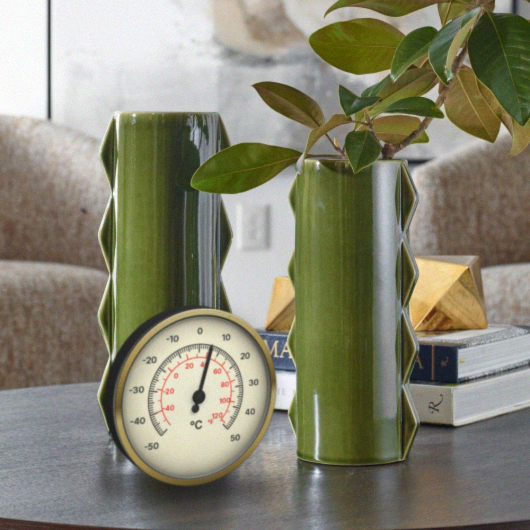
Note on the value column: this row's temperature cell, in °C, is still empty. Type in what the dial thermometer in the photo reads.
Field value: 5 °C
